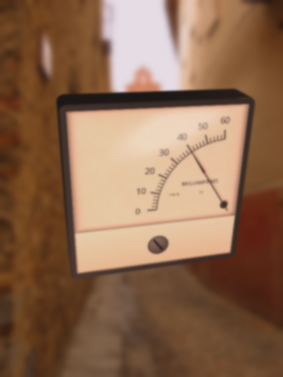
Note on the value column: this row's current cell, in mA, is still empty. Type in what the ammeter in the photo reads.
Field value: 40 mA
